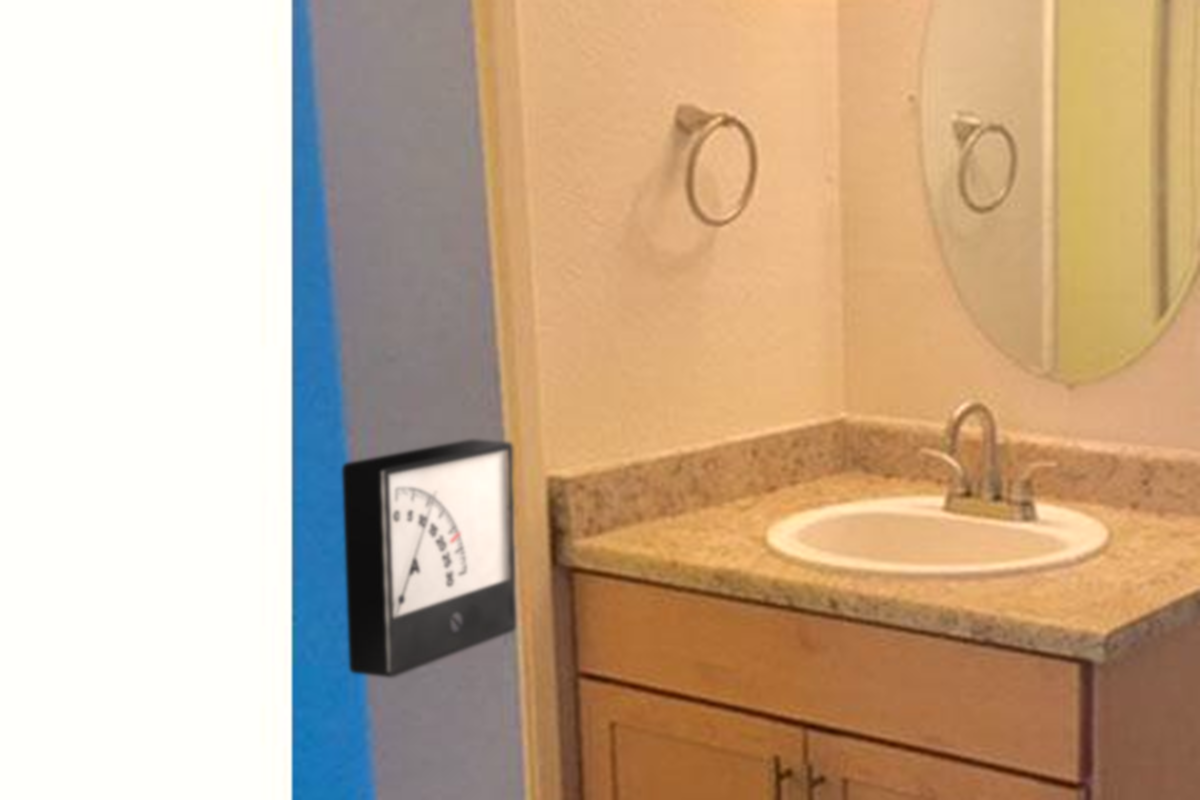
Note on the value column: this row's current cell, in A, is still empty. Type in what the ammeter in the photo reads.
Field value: 10 A
